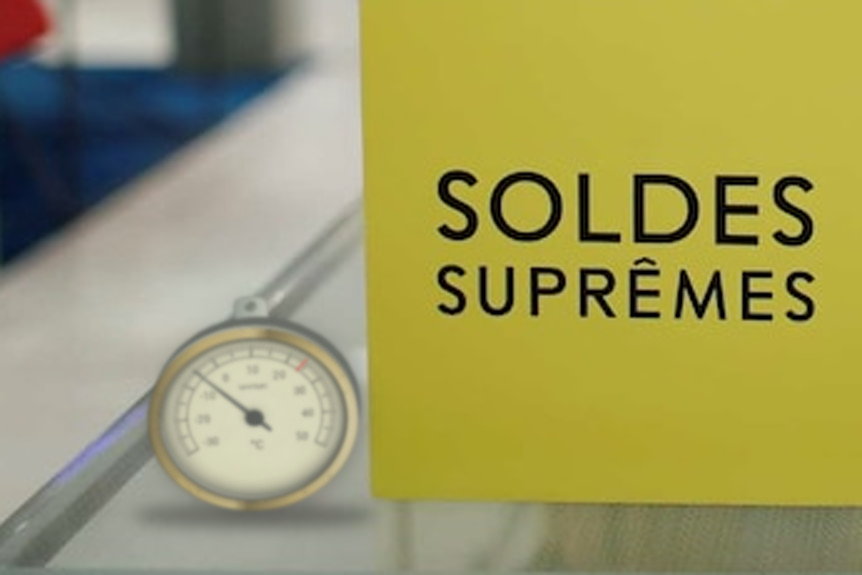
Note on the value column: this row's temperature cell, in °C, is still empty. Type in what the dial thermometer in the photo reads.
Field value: -5 °C
